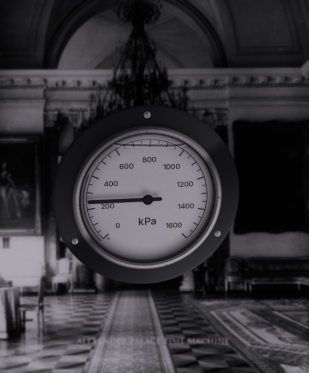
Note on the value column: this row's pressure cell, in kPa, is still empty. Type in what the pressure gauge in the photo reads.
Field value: 250 kPa
